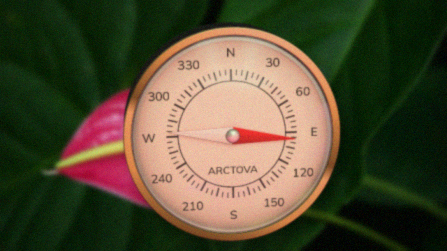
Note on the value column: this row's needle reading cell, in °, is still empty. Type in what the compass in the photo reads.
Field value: 95 °
